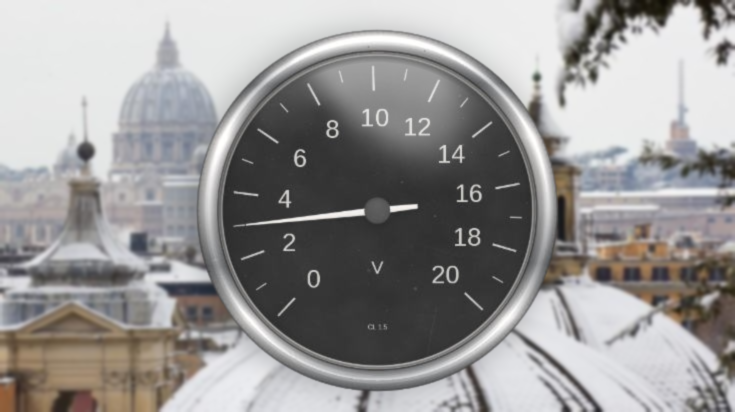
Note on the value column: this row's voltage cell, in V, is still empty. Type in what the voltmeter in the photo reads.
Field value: 3 V
